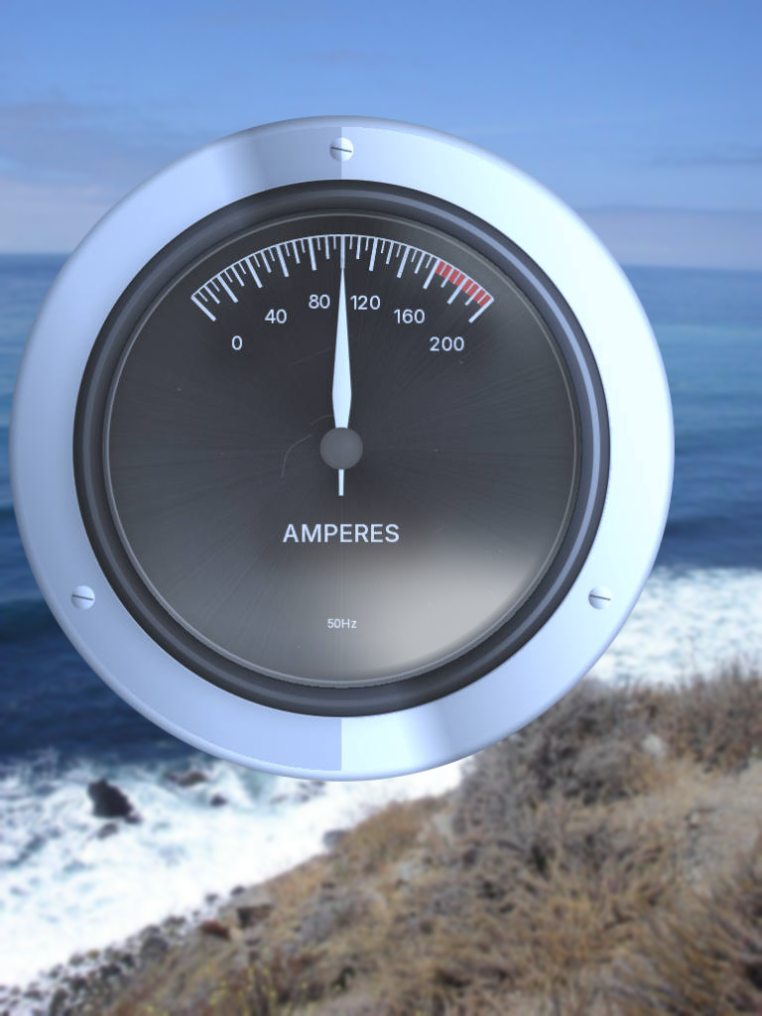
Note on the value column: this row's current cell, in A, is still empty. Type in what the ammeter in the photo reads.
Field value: 100 A
